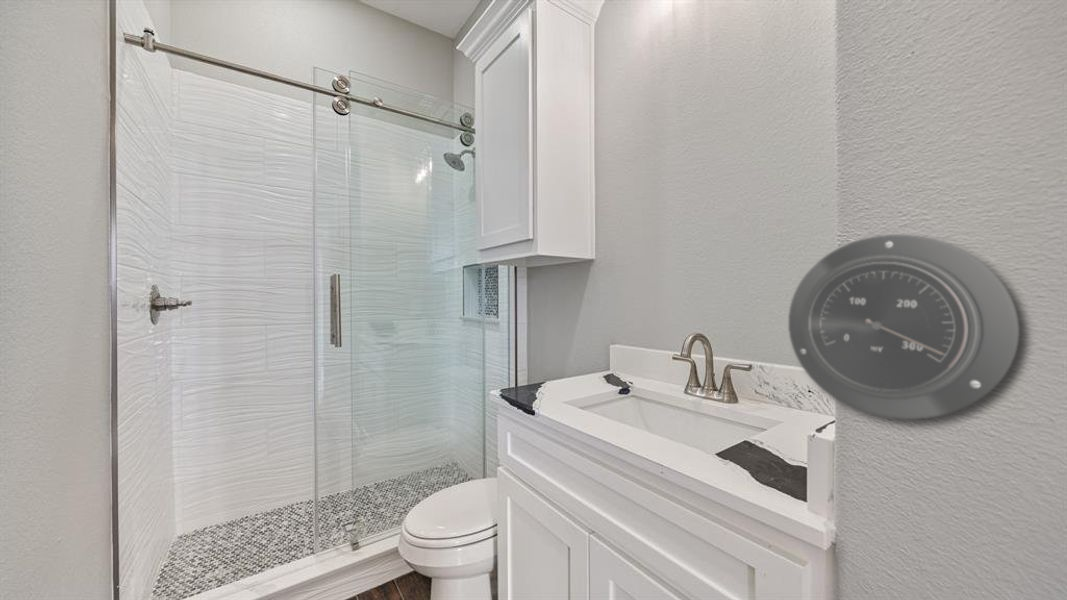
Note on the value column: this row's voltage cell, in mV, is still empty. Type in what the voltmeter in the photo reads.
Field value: 290 mV
